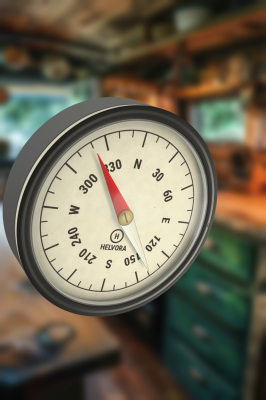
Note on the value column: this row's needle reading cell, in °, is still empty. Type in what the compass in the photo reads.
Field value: 320 °
